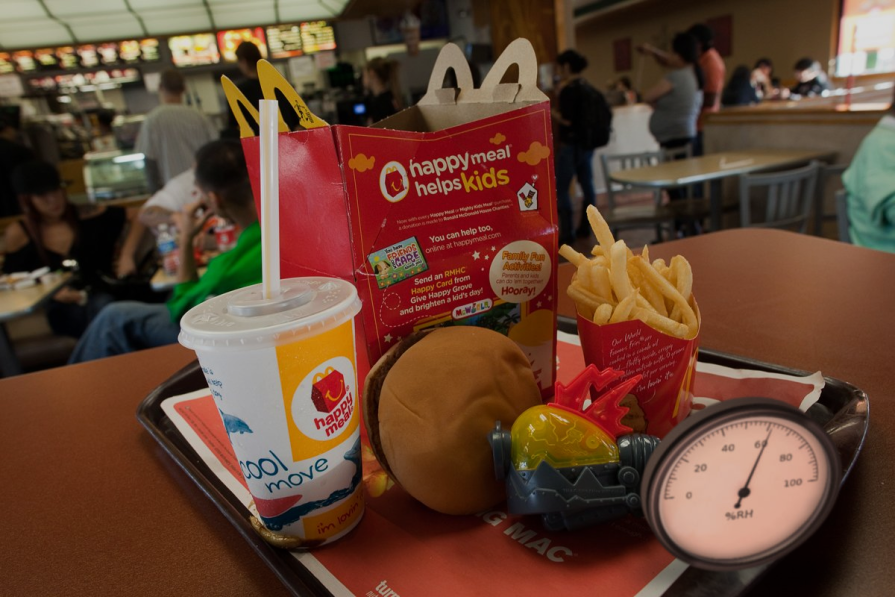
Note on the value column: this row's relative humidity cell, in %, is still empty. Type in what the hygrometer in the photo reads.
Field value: 60 %
